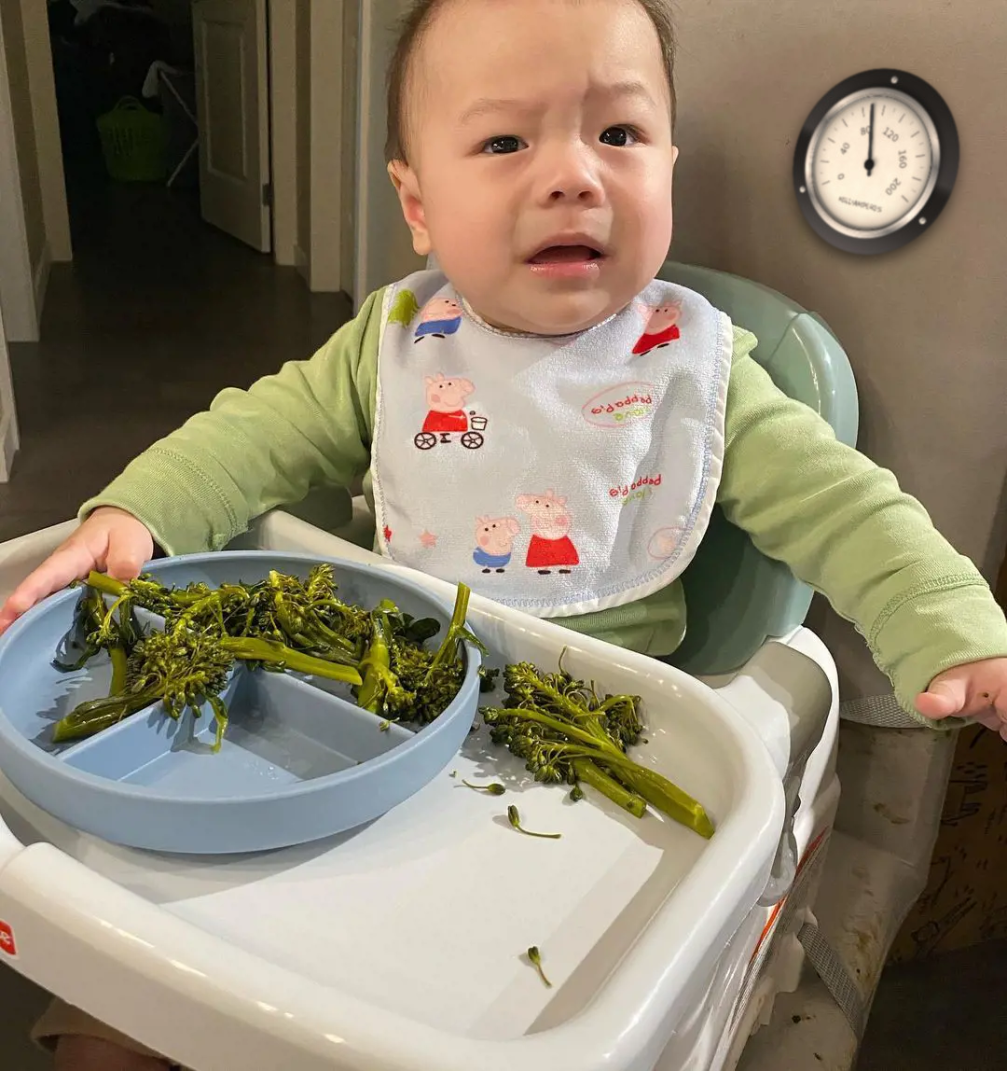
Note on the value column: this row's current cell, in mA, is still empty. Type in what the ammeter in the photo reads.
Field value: 90 mA
